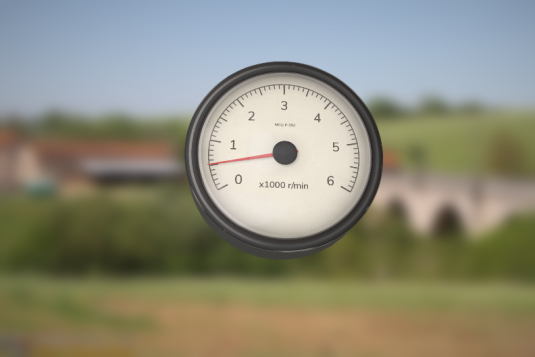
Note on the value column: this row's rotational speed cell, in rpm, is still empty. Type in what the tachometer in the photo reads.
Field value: 500 rpm
